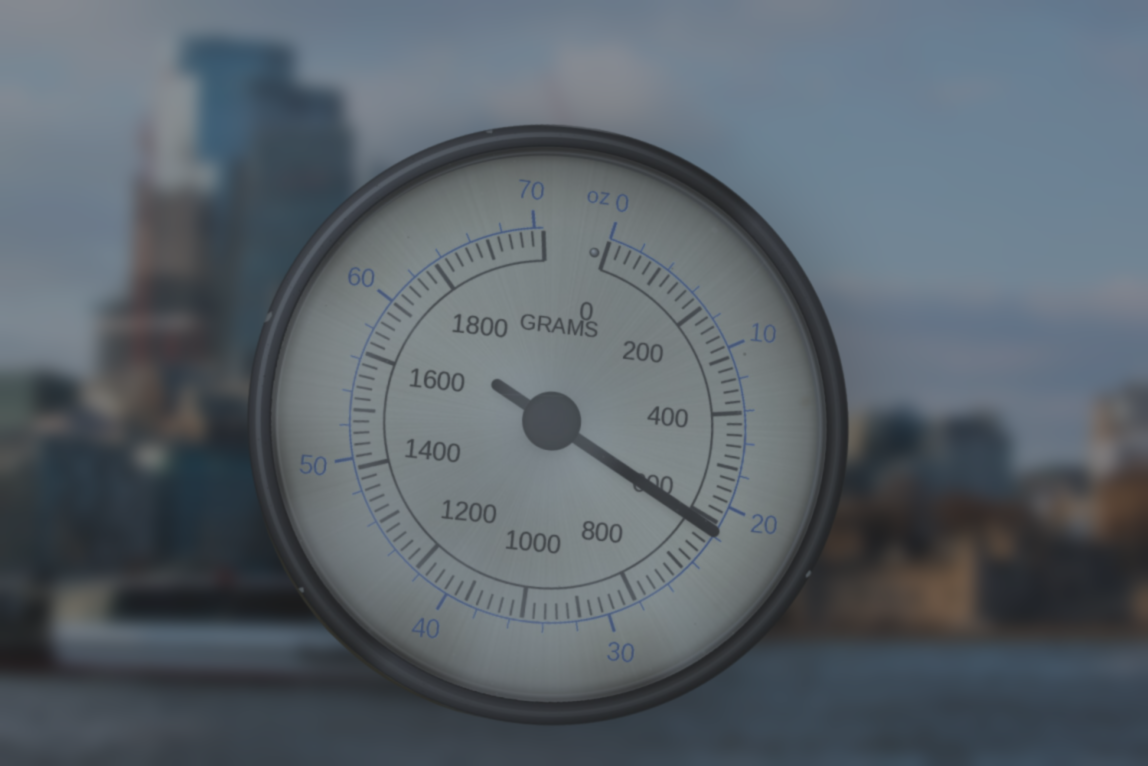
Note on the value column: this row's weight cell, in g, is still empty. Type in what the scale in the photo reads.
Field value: 620 g
